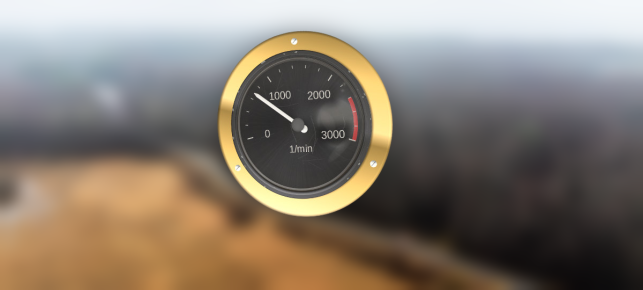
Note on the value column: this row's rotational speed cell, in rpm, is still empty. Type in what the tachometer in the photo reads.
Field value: 700 rpm
